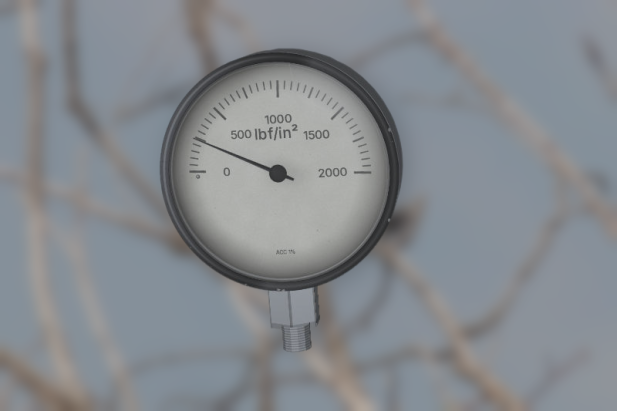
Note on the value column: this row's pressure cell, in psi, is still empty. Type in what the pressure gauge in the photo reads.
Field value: 250 psi
